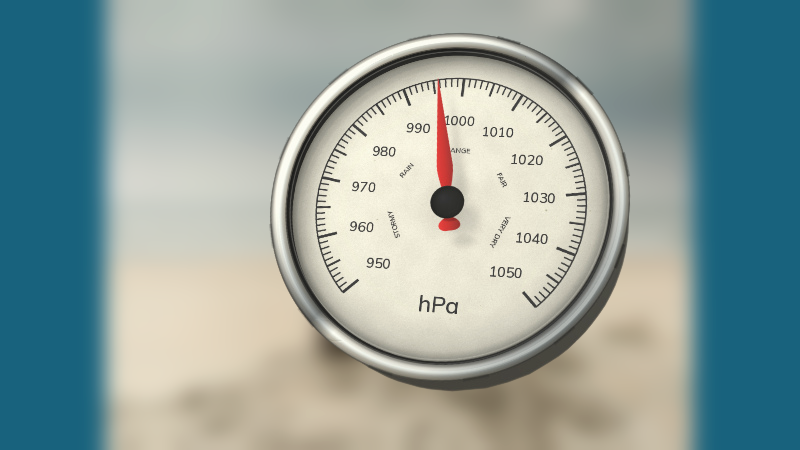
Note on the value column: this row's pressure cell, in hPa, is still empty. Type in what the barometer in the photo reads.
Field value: 996 hPa
